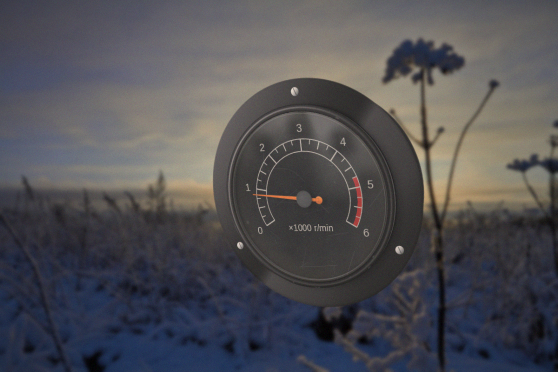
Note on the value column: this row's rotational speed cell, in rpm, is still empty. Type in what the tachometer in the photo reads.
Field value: 875 rpm
